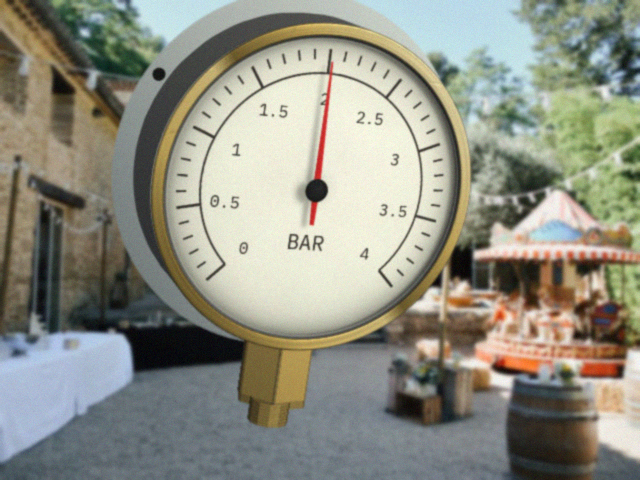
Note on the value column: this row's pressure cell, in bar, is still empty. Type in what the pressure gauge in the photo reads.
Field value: 2 bar
